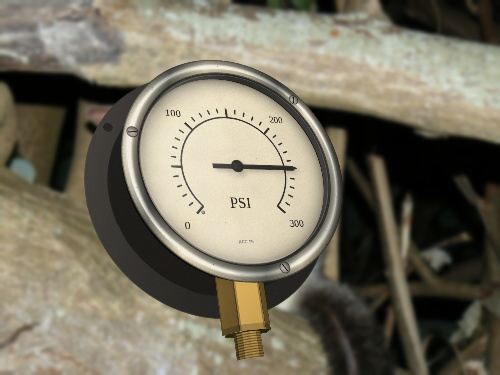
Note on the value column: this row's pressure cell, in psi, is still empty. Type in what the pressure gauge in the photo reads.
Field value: 250 psi
